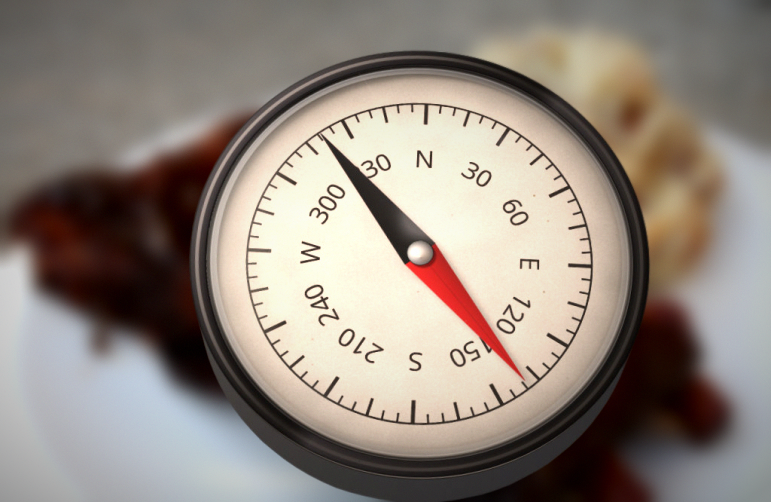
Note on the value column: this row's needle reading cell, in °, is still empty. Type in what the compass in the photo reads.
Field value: 140 °
